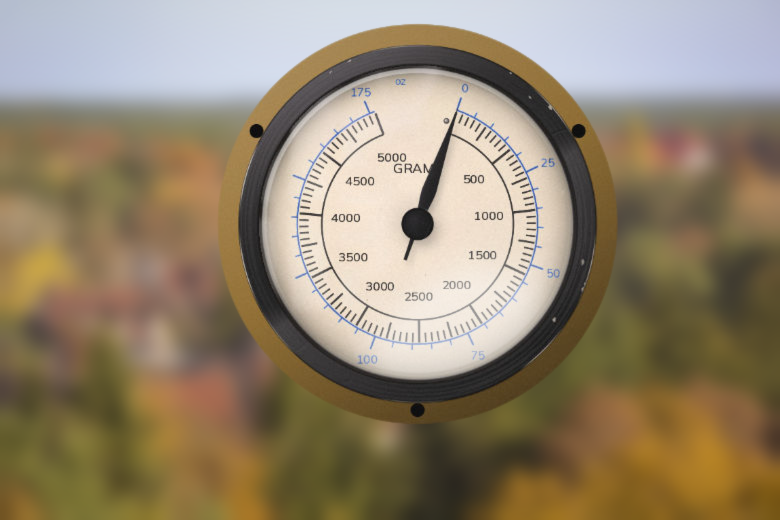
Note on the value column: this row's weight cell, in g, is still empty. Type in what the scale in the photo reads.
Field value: 0 g
